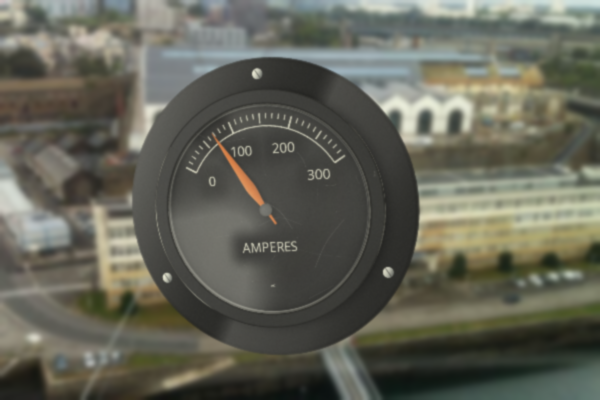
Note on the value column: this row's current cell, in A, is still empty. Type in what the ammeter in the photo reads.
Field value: 70 A
